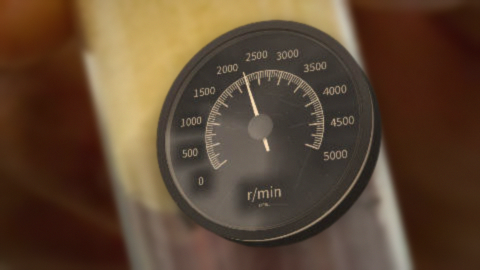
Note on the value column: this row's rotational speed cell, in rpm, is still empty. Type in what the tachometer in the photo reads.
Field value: 2250 rpm
